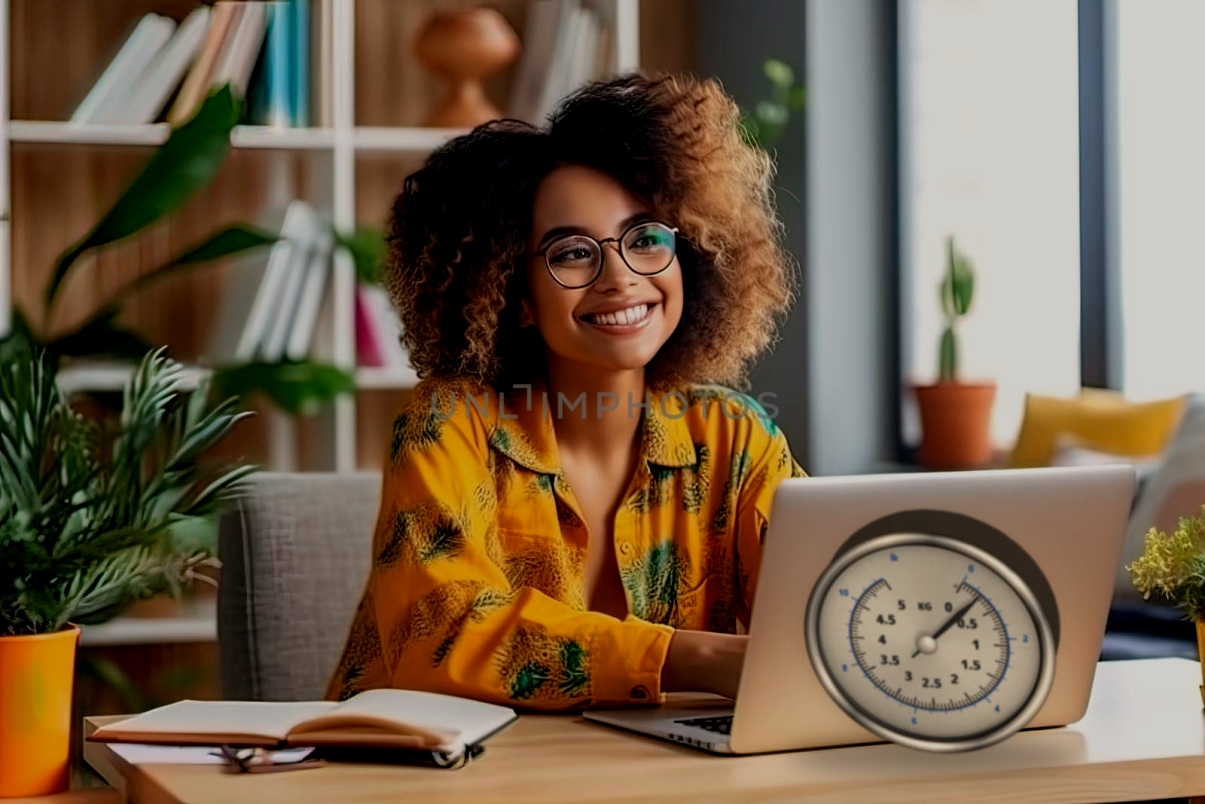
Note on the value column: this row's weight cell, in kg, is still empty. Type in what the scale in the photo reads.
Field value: 0.25 kg
